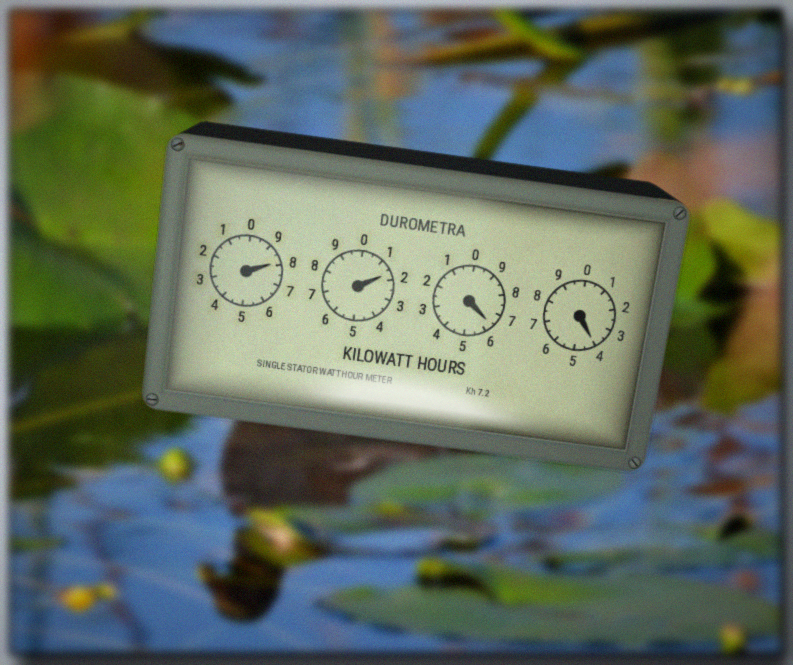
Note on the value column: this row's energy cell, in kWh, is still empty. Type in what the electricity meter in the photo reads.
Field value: 8164 kWh
